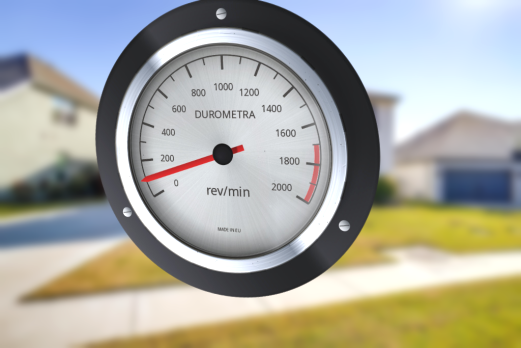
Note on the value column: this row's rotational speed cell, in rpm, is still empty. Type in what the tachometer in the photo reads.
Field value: 100 rpm
